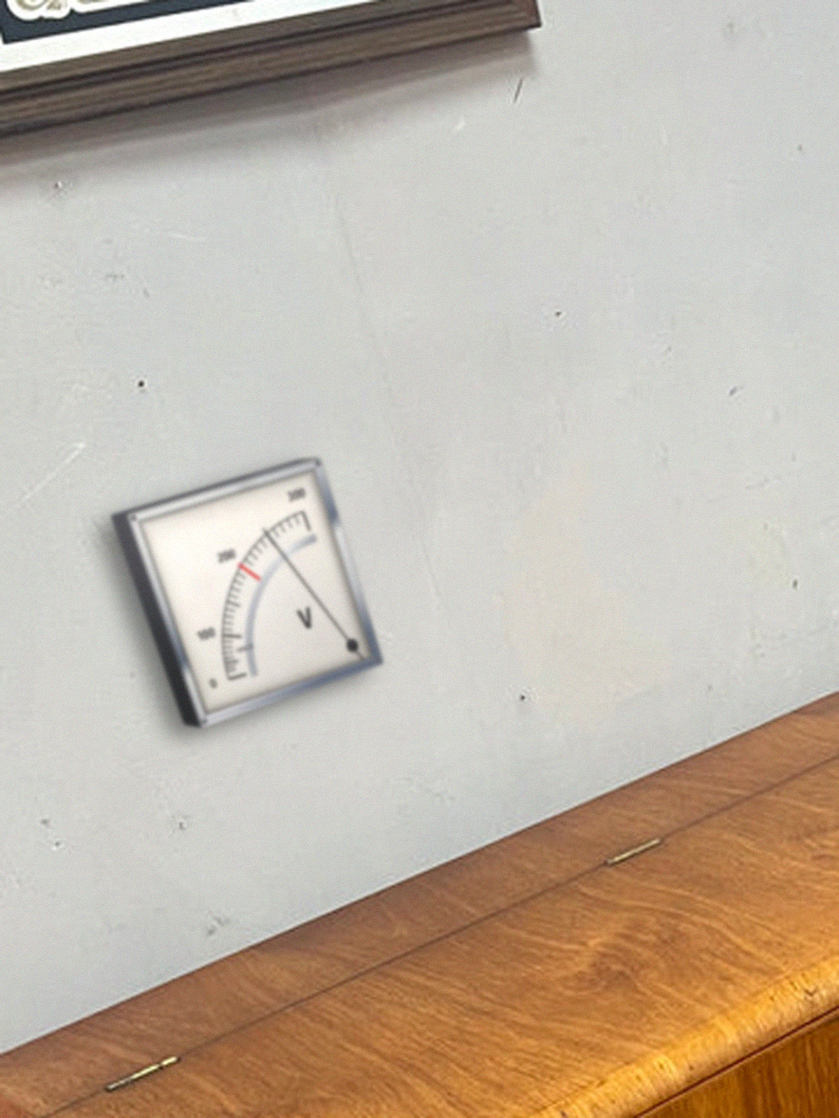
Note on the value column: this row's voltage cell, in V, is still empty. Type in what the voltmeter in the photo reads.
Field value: 250 V
